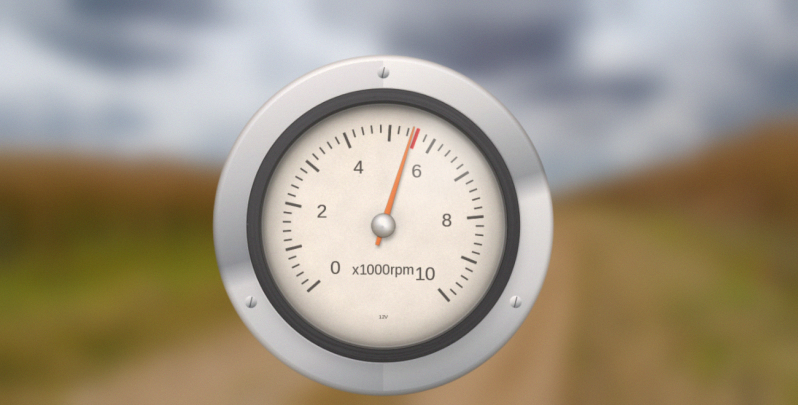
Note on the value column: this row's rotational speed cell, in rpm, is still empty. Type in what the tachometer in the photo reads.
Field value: 5500 rpm
